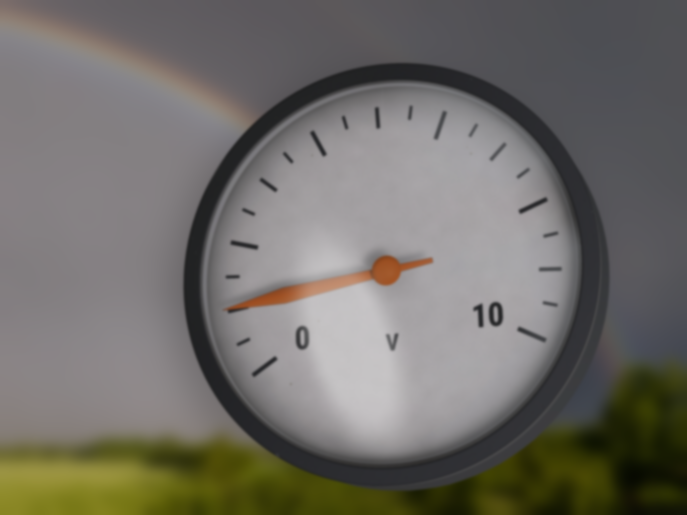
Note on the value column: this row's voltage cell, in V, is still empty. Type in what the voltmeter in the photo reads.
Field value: 1 V
